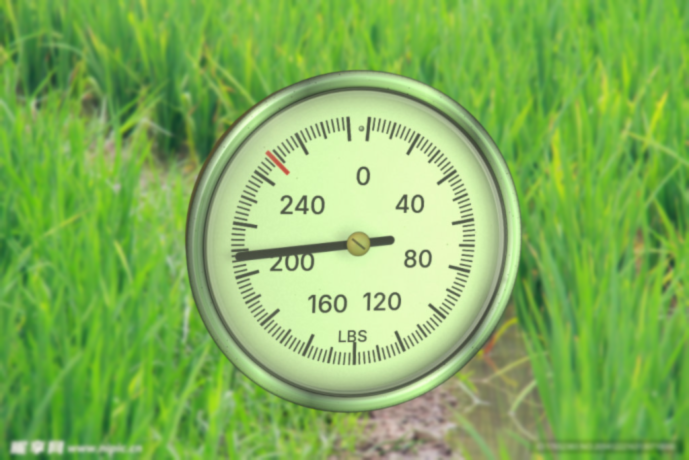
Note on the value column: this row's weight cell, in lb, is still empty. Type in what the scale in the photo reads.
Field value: 208 lb
